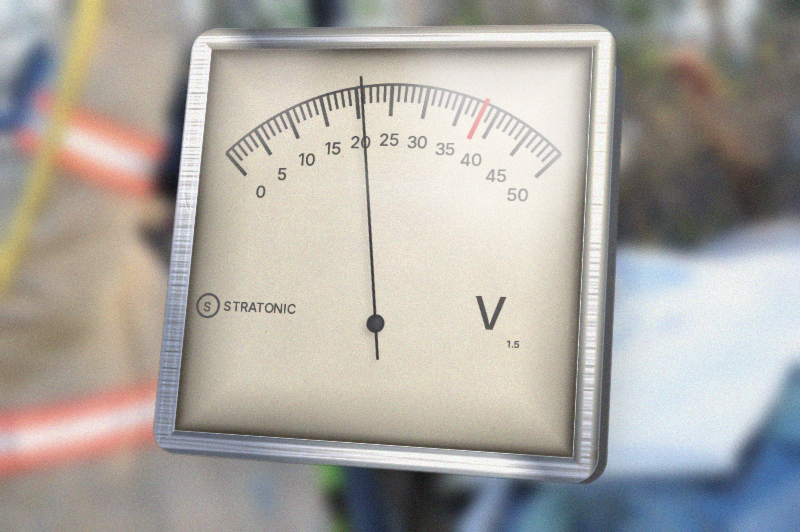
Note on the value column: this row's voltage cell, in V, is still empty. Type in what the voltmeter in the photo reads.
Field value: 21 V
